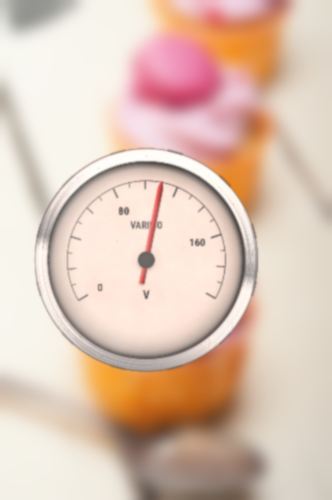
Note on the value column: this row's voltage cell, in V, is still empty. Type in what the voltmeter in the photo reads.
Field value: 110 V
